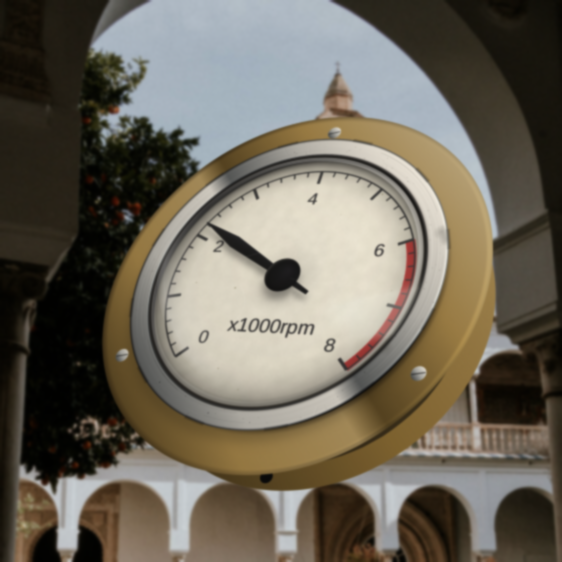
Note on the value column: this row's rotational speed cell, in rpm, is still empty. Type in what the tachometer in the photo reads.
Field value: 2200 rpm
